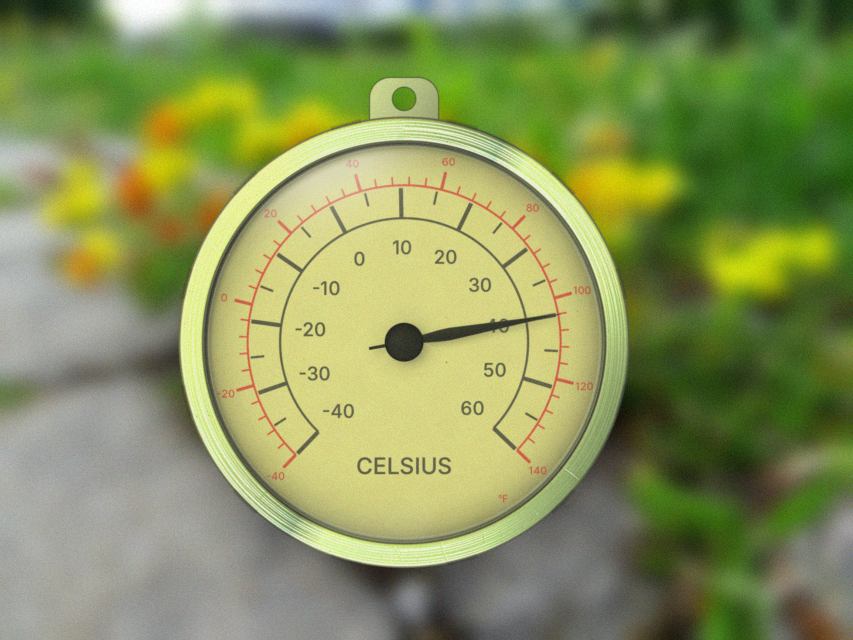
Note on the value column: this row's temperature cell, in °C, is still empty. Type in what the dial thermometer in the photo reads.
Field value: 40 °C
